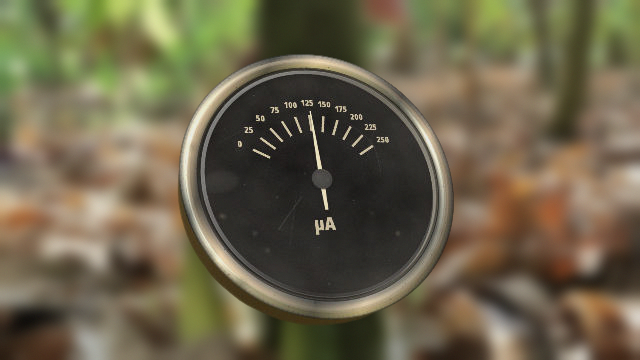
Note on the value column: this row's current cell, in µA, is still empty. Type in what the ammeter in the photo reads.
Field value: 125 µA
